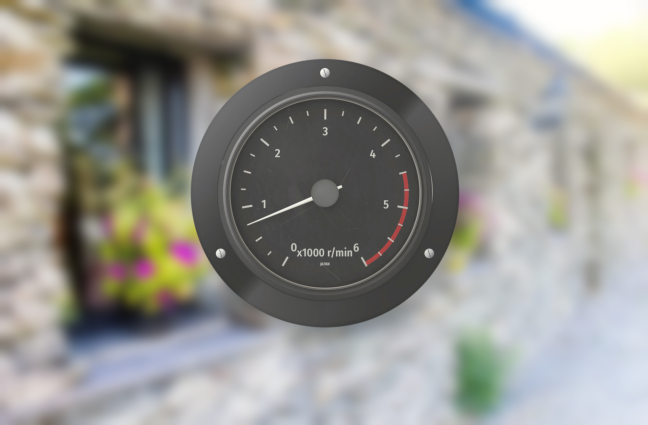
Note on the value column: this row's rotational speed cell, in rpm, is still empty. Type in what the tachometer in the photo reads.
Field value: 750 rpm
